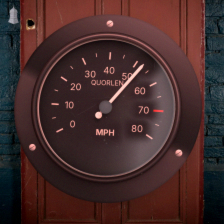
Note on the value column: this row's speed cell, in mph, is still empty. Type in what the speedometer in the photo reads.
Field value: 52.5 mph
